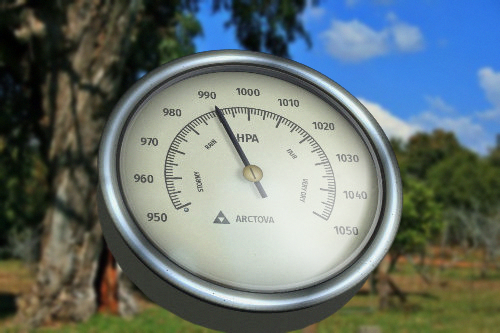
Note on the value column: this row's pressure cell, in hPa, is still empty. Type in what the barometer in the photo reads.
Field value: 990 hPa
